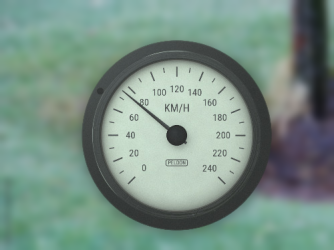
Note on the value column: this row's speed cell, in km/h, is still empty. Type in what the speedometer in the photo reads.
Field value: 75 km/h
